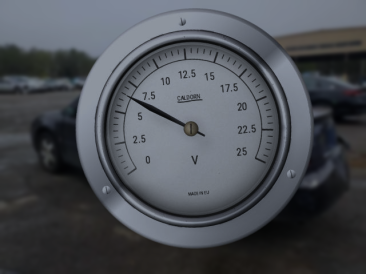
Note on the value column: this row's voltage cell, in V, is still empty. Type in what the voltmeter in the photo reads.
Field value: 6.5 V
